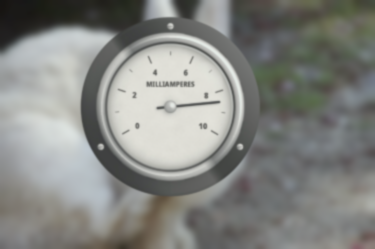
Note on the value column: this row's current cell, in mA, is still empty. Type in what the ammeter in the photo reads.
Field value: 8.5 mA
